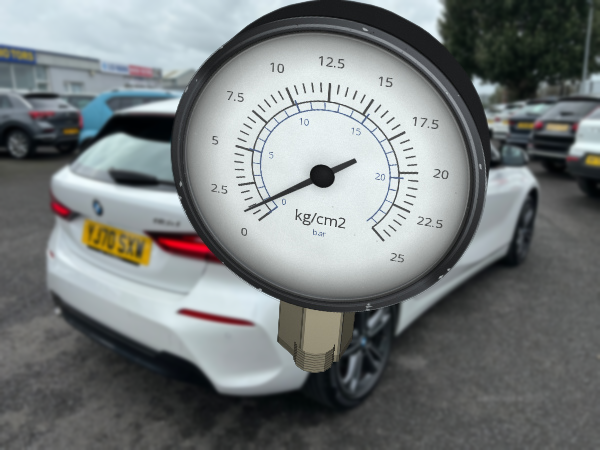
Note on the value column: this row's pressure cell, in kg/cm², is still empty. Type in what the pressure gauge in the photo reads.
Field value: 1 kg/cm²
